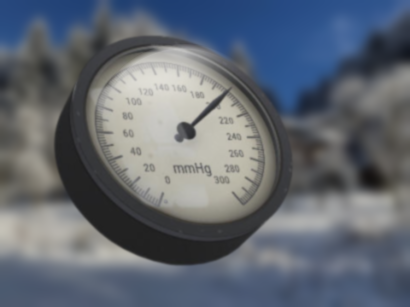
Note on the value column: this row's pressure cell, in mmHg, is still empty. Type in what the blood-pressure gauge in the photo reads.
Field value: 200 mmHg
